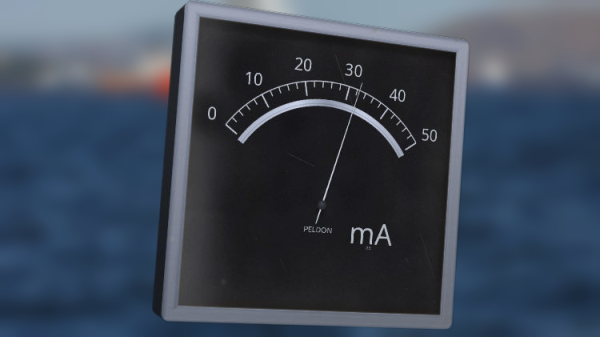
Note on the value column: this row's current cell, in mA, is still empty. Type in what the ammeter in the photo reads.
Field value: 32 mA
